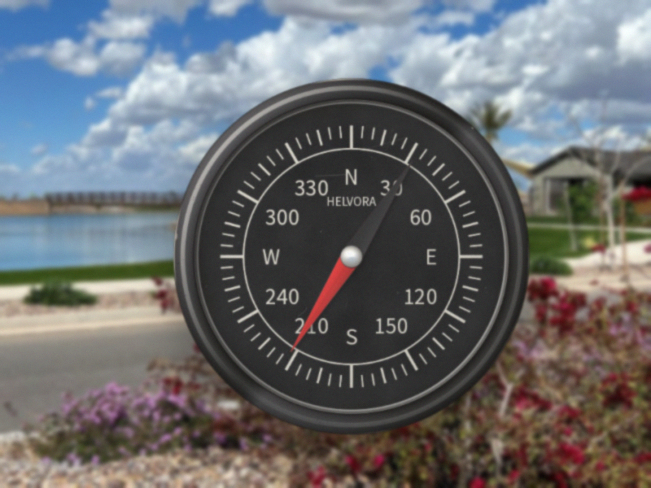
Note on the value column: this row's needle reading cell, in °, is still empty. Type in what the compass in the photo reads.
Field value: 212.5 °
